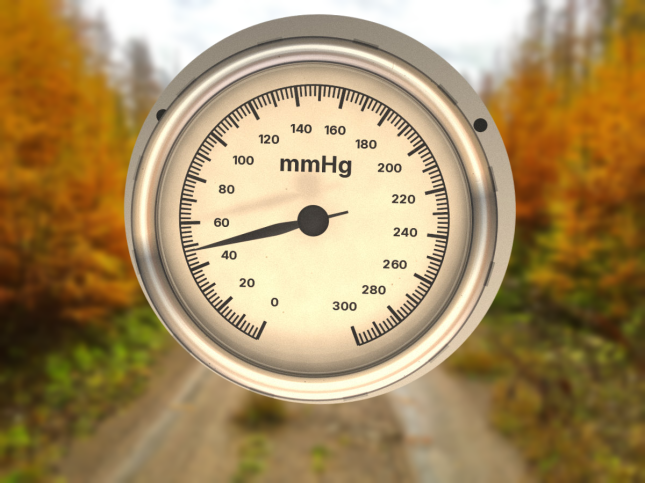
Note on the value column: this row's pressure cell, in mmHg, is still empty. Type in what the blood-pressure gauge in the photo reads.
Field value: 48 mmHg
